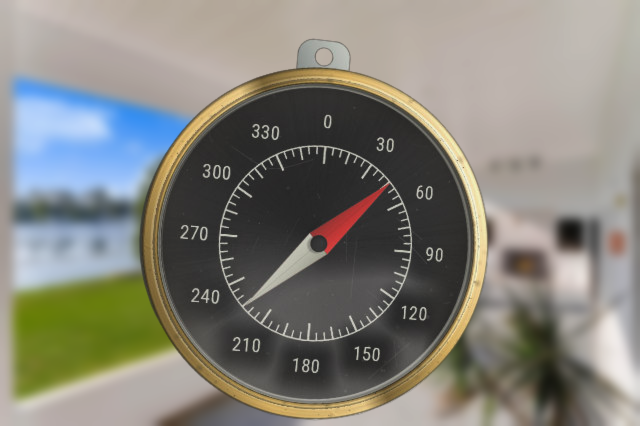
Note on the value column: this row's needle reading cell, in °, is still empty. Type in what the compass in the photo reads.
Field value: 45 °
